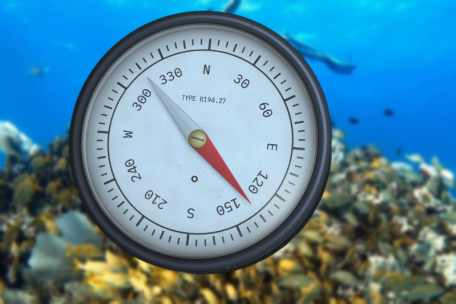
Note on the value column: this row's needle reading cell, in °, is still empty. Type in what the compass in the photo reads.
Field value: 135 °
